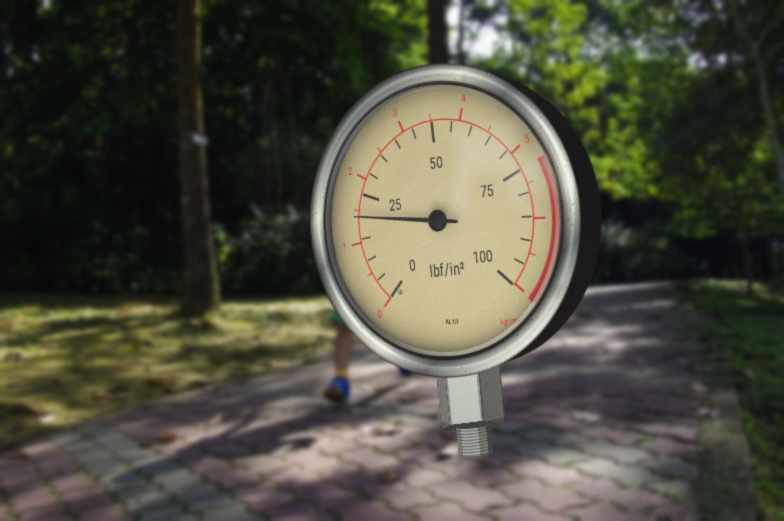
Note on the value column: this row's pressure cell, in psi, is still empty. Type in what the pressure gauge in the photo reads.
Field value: 20 psi
